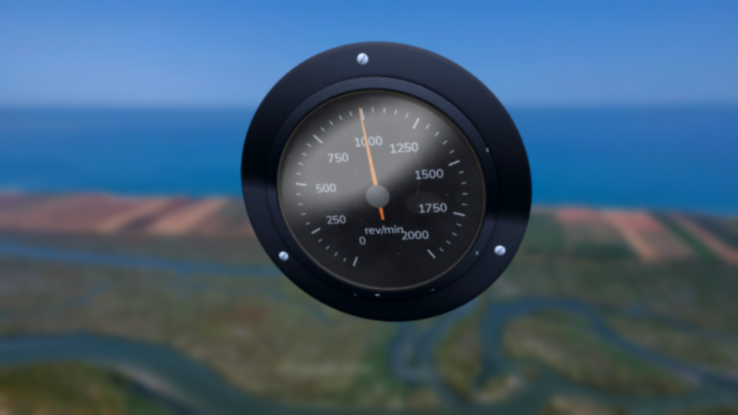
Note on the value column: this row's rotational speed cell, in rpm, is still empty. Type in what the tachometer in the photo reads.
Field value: 1000 rpm
